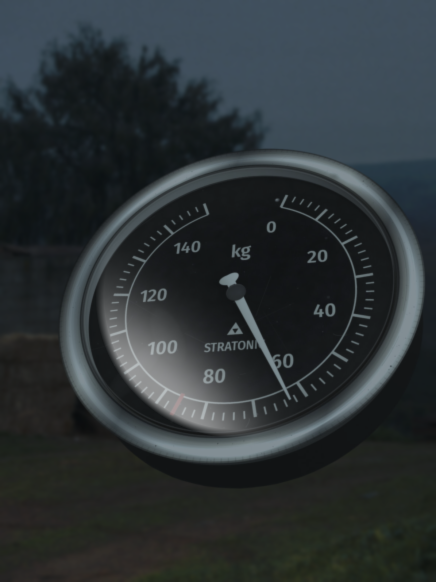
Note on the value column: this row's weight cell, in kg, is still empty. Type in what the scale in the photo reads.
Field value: 63 kg
